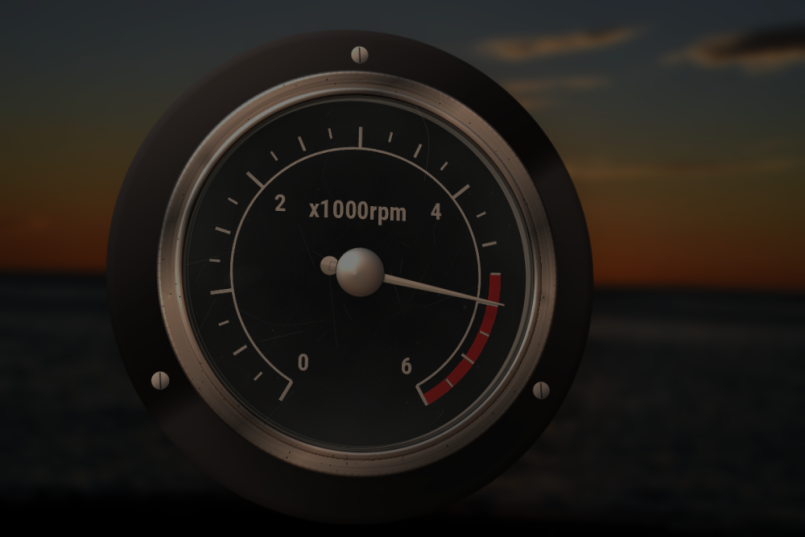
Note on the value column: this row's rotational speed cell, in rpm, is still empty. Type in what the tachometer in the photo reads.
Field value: 5000 rpm
